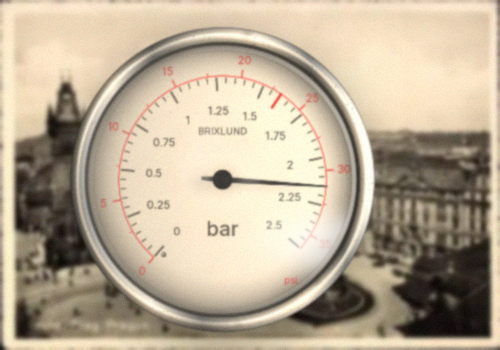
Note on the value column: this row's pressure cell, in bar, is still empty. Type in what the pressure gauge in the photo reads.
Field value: 2.15 bar
